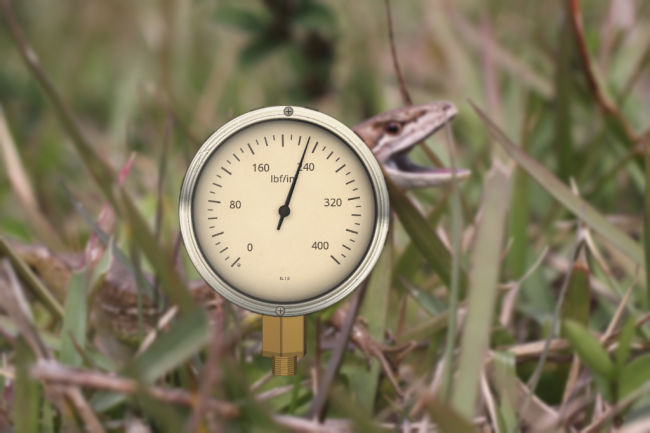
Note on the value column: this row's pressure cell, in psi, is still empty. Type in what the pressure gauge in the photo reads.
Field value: 230 psi
